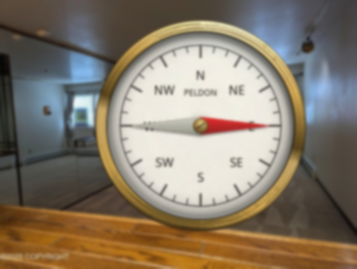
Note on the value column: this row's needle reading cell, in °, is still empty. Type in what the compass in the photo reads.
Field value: 90 °
